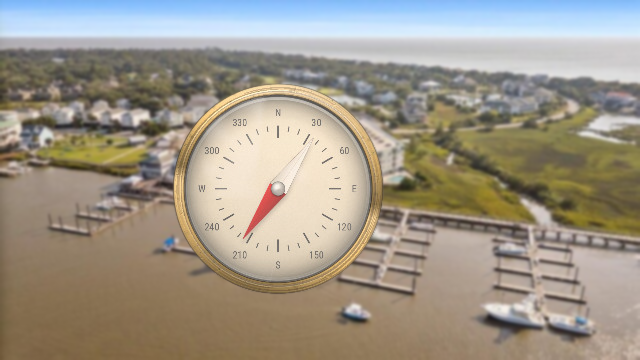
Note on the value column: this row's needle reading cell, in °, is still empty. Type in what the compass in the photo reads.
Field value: 215 °
